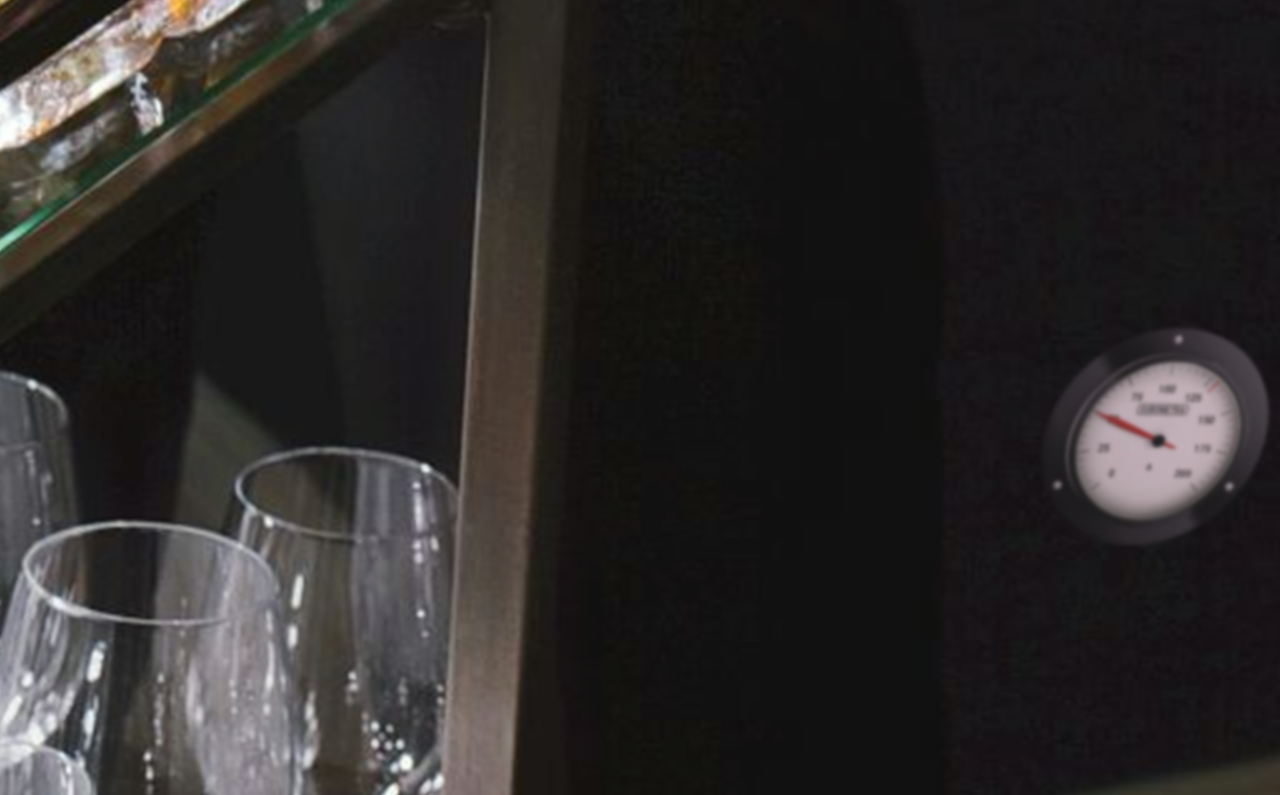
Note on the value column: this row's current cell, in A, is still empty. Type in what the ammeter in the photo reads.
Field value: 50 A
